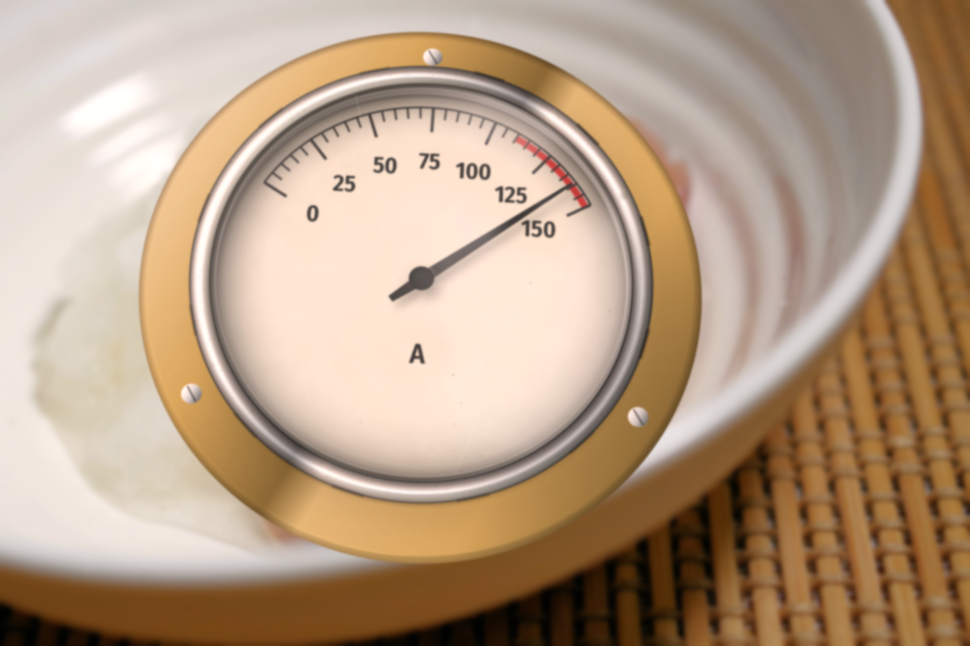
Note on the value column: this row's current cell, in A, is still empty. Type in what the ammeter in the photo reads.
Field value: 140 A
